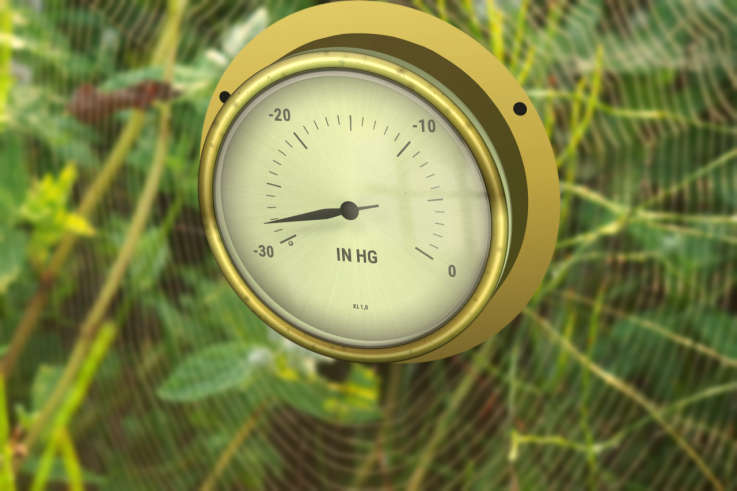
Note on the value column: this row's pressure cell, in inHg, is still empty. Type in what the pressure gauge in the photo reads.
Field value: -28 inHg
